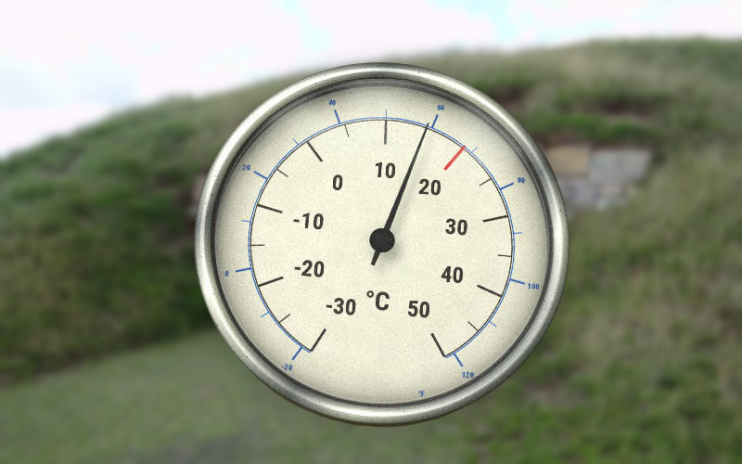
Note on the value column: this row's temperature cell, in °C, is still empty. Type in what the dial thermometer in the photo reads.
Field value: 15 °C
